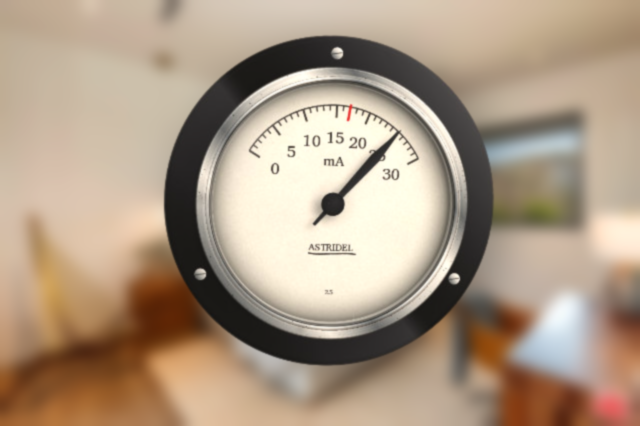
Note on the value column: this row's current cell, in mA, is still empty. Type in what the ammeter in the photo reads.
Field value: 25 mA
